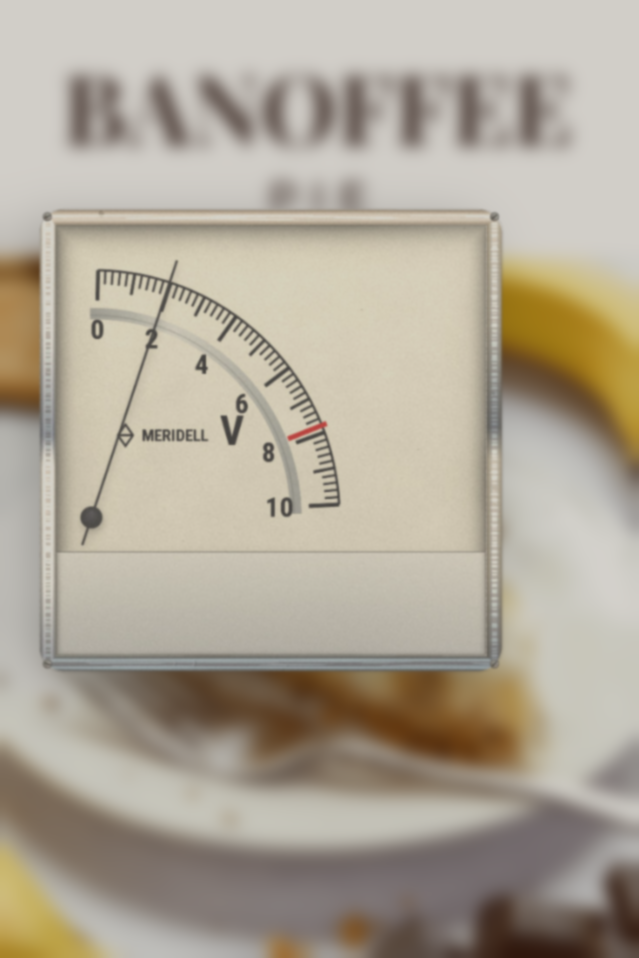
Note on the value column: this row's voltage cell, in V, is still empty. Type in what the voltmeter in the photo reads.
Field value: 2 V
